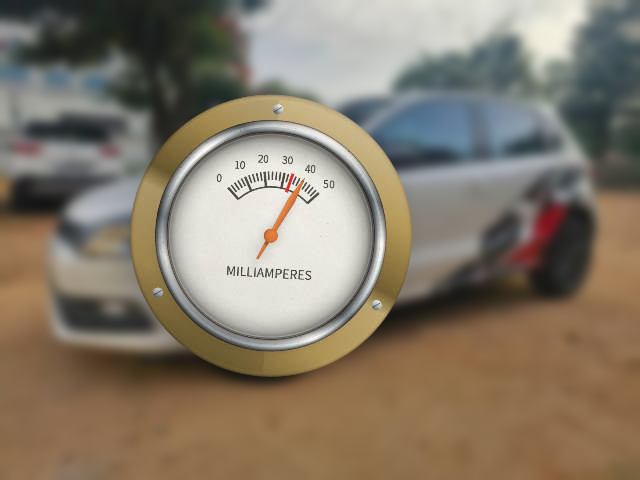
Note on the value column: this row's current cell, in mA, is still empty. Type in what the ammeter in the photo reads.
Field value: 40 mA
